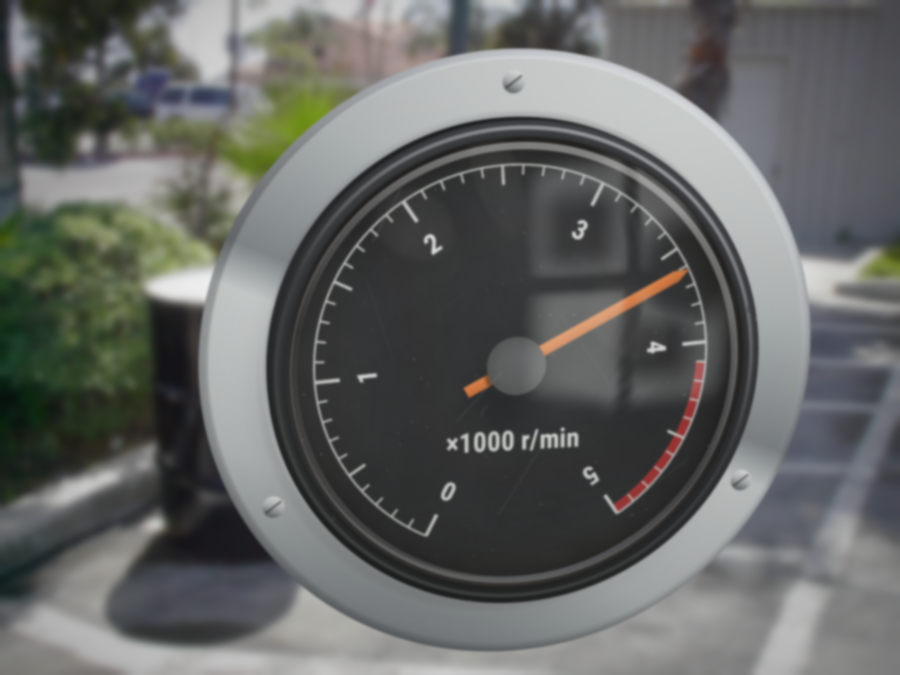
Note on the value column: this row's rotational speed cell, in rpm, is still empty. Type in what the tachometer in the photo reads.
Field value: 3600 rpm
